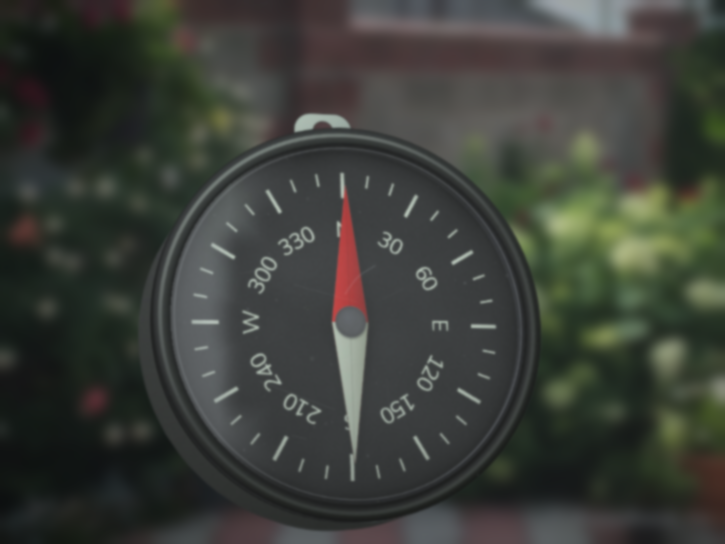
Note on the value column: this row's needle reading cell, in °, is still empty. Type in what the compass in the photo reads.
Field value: 0 °
